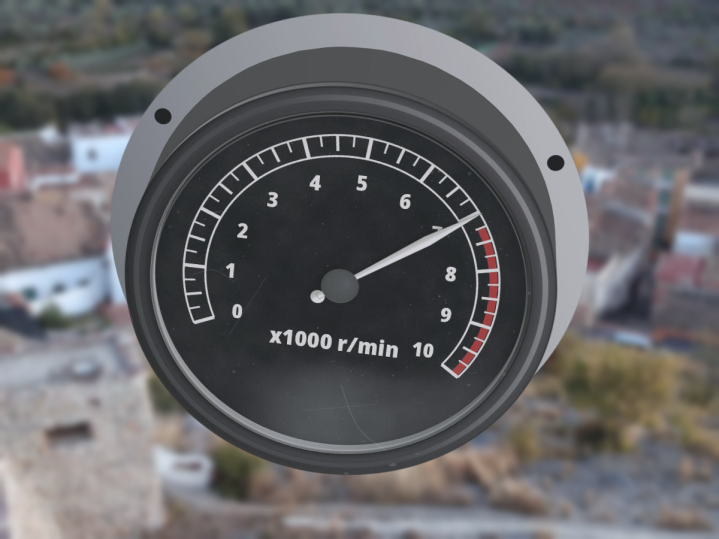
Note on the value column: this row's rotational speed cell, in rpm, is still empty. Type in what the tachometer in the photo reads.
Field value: 7000 rpm
